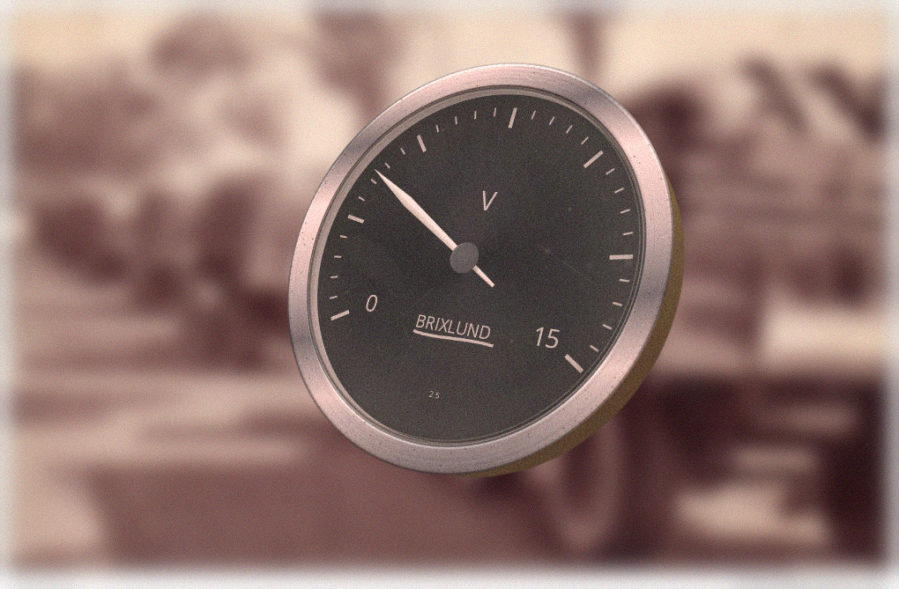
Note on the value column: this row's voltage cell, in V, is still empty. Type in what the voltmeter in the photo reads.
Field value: 3.75 V
